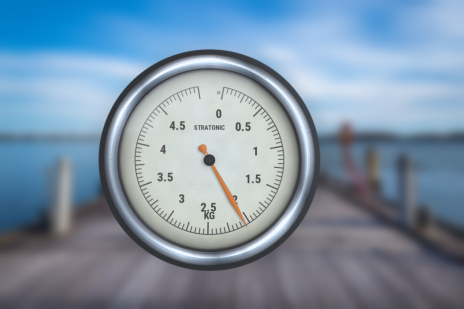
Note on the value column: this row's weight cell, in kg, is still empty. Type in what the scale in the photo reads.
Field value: 2.05 kg
